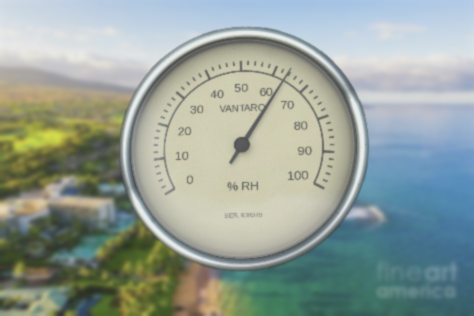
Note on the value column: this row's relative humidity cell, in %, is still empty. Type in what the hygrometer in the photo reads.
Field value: 64 %
